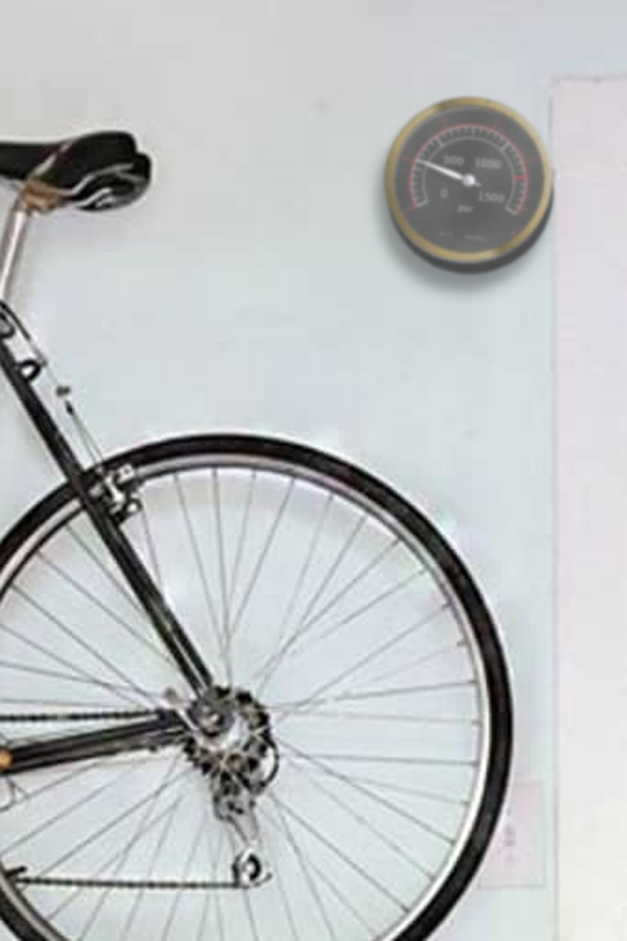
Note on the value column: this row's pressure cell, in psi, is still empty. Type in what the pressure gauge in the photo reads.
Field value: 300 psi
